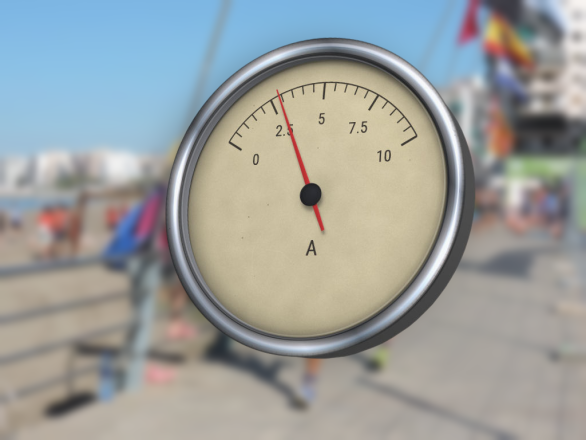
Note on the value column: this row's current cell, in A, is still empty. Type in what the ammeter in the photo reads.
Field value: 3 A
